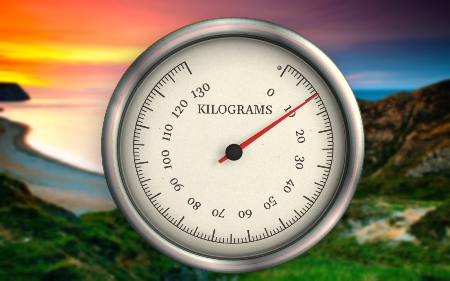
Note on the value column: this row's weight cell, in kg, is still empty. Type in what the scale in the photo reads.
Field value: 10 kg
